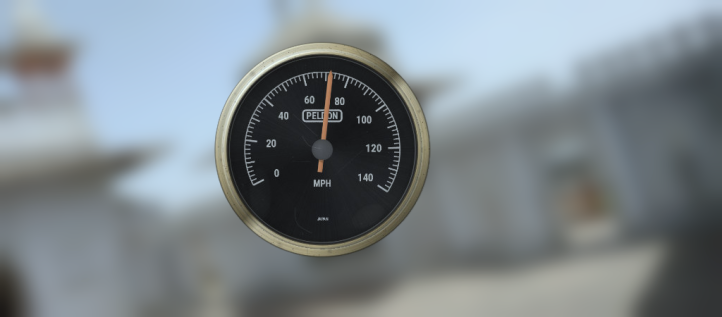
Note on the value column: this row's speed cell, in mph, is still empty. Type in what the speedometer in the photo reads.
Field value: 72 mph
